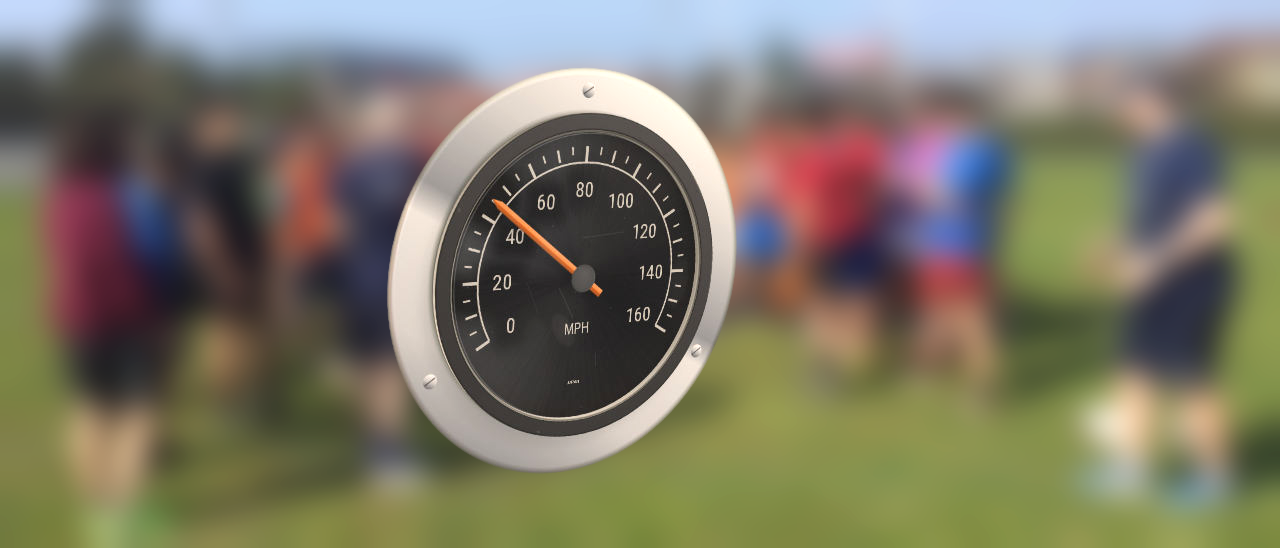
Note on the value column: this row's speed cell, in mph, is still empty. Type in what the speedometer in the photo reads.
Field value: 45 mph
